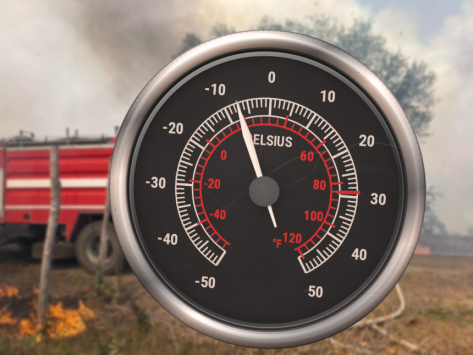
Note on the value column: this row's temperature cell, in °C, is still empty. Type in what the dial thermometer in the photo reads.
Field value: -7 °C
